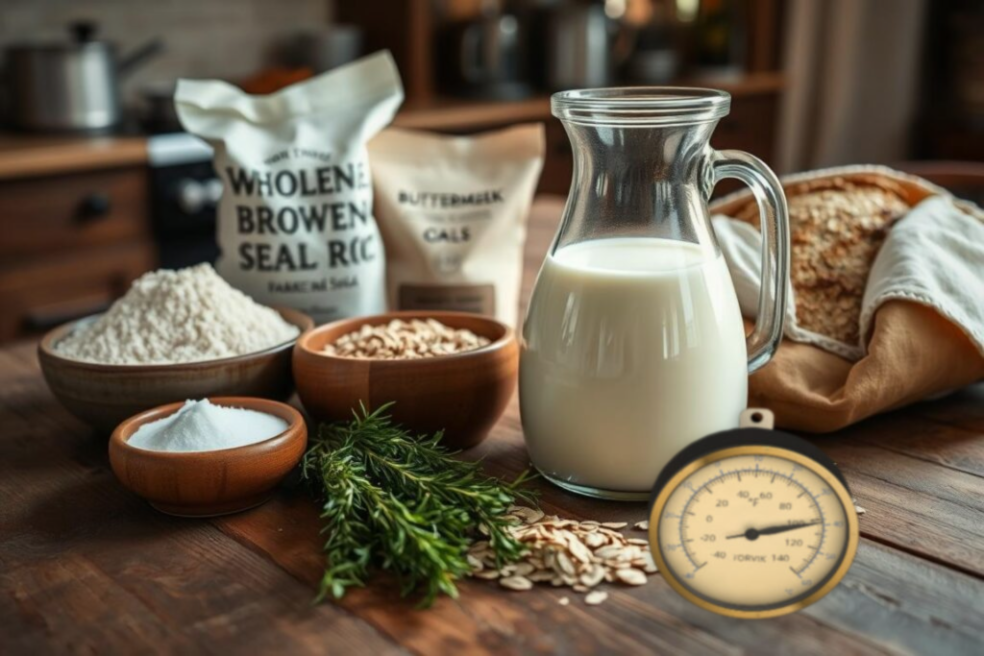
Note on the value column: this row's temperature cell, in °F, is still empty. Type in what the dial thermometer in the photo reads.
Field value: 100 °F
